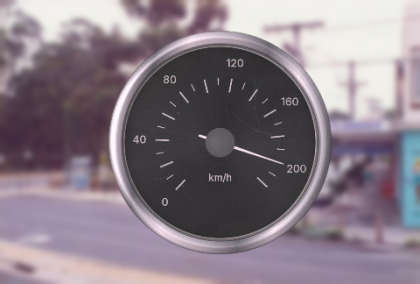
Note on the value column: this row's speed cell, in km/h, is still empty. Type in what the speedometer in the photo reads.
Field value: 200 km/h
